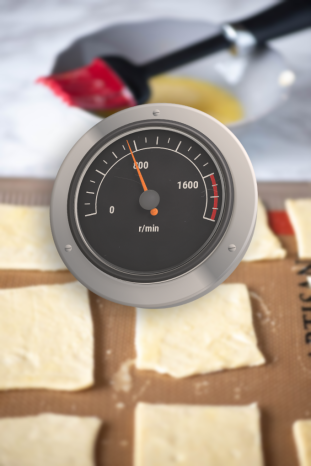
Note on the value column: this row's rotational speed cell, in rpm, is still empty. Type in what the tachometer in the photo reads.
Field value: 750 rpm
